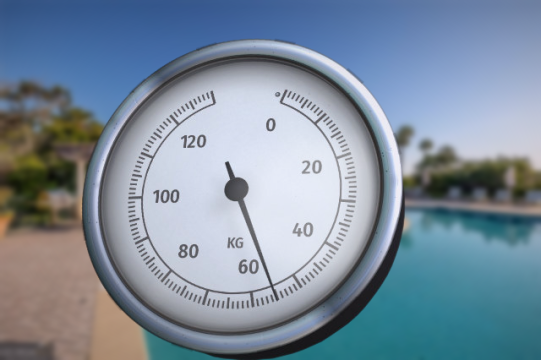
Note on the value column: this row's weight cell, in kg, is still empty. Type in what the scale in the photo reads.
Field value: 55 kg
